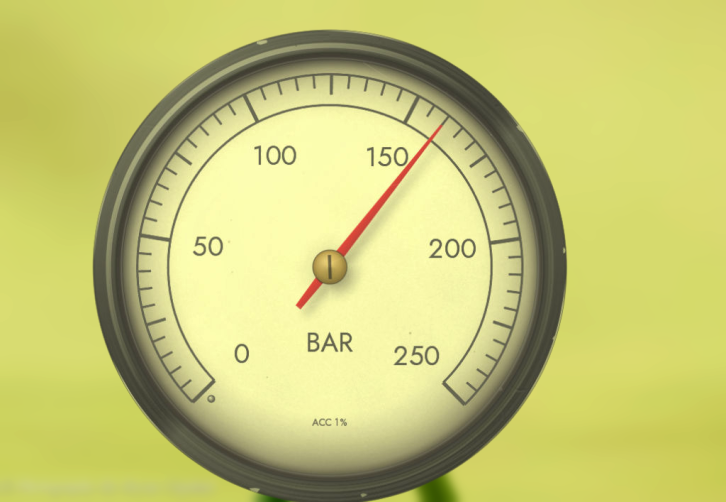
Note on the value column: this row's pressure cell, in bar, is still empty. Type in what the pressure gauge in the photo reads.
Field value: 160 bar
